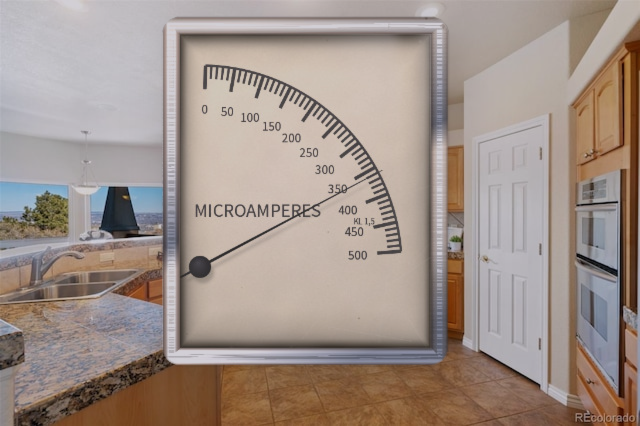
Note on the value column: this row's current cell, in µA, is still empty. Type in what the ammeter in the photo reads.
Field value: 360 µA
